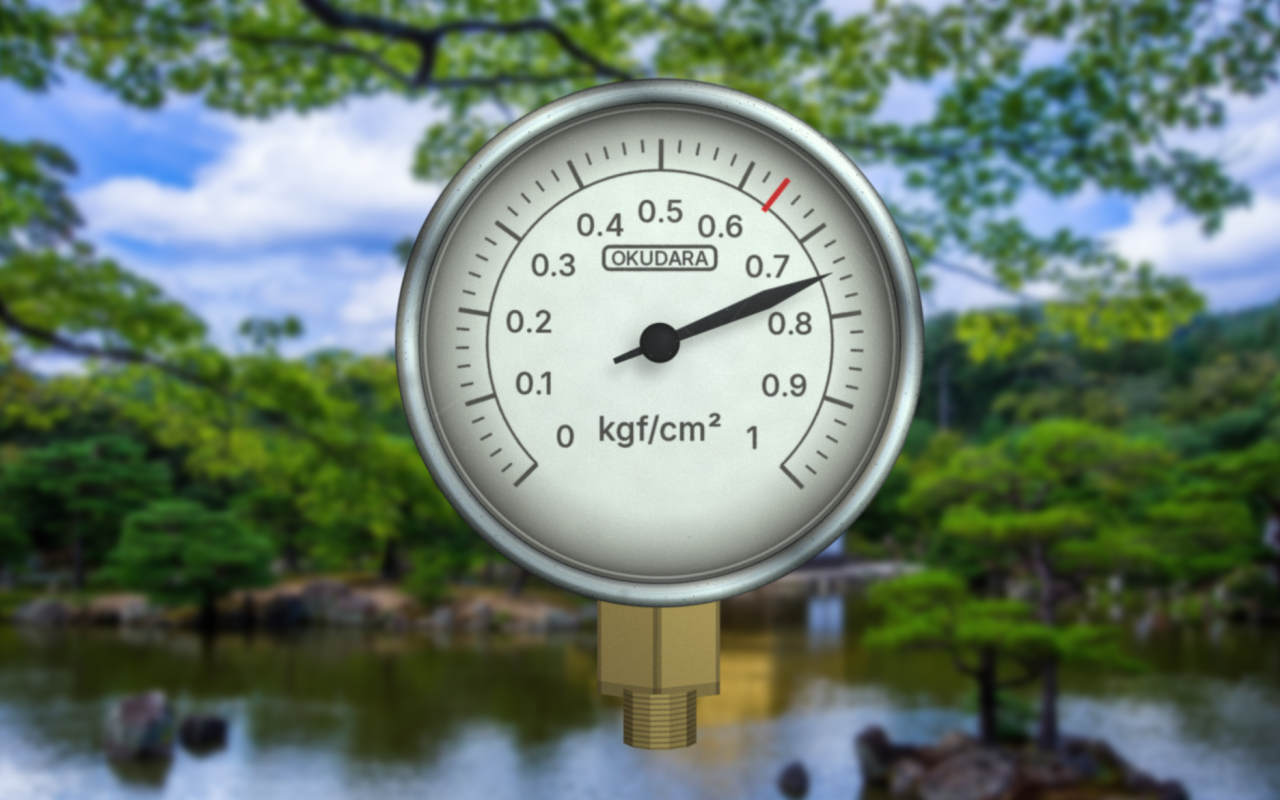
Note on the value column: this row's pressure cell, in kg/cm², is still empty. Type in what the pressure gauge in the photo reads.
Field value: 0.75 kg/cm²
